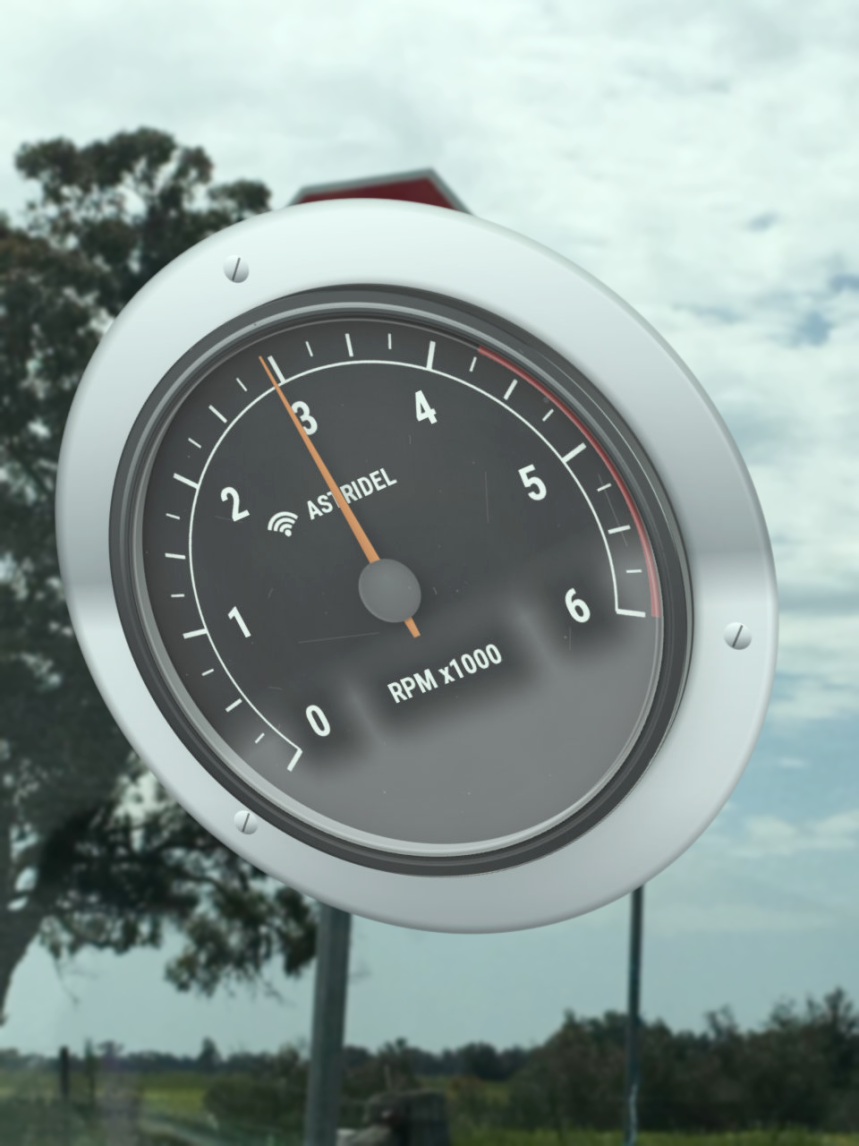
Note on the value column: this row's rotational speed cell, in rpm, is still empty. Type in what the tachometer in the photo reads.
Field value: 3000 rpm
